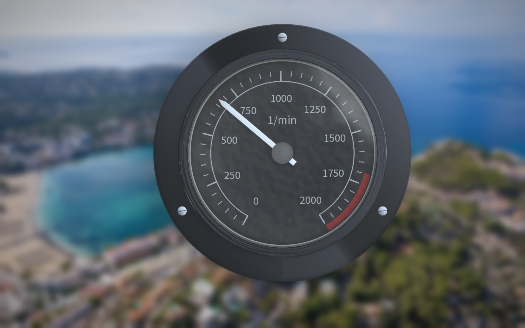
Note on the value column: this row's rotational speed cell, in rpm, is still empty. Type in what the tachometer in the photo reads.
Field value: 675 rpm
